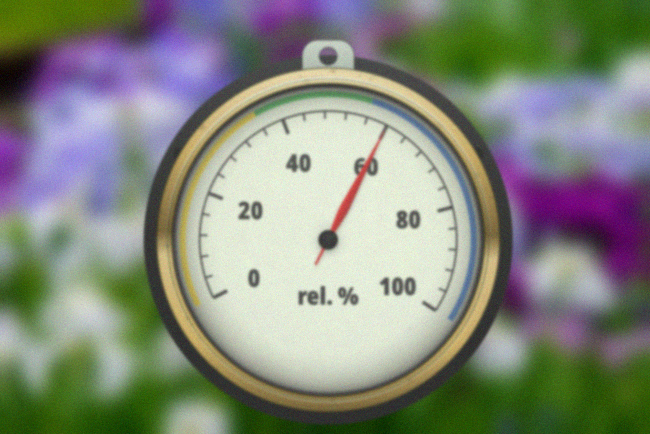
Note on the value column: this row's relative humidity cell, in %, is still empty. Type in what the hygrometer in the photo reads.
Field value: 60 %
